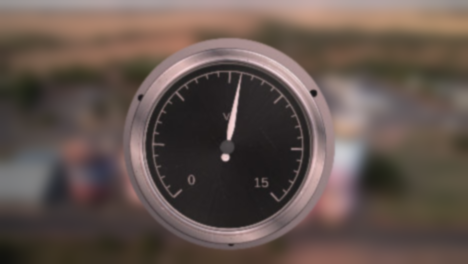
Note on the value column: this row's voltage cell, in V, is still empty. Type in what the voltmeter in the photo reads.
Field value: 8 V
